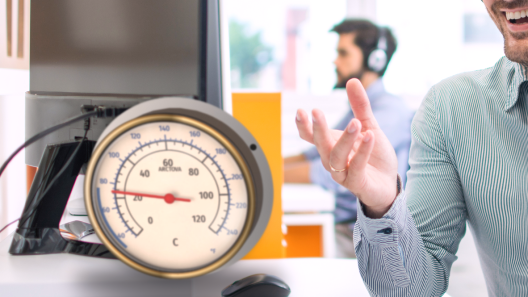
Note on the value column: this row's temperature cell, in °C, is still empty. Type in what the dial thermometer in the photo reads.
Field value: 24 °C
